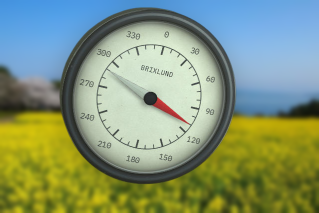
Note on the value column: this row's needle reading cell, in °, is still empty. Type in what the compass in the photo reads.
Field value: 110 °
